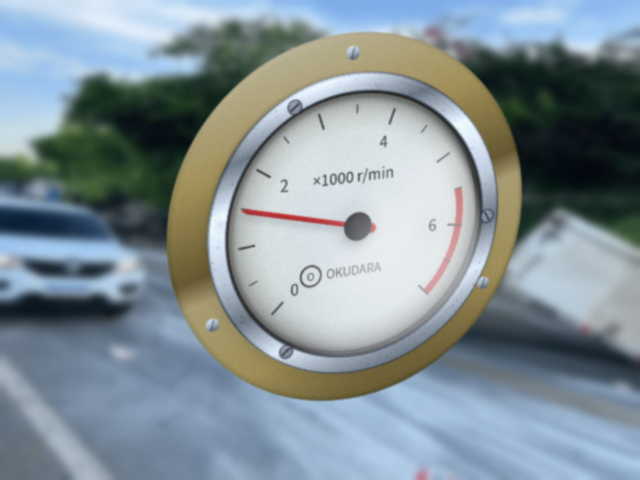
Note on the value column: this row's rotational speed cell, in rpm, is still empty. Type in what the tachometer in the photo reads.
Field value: 1500 rpm
